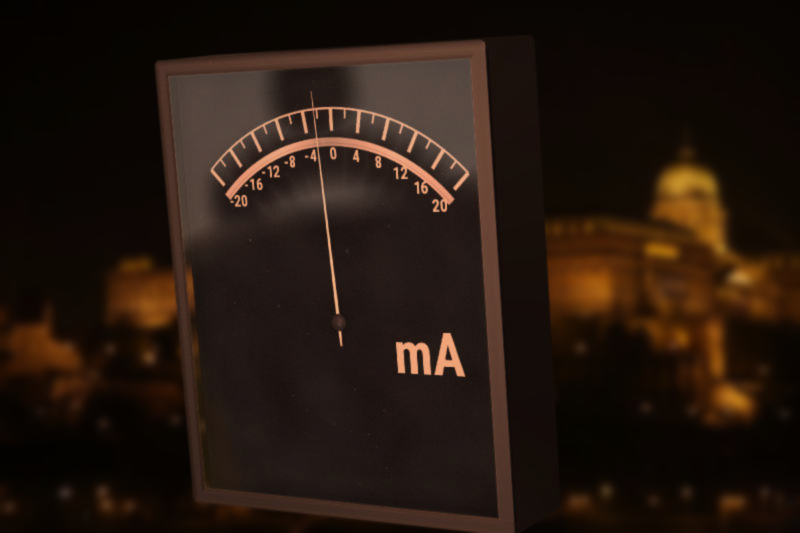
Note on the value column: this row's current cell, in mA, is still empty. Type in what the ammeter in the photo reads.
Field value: -2 mA
